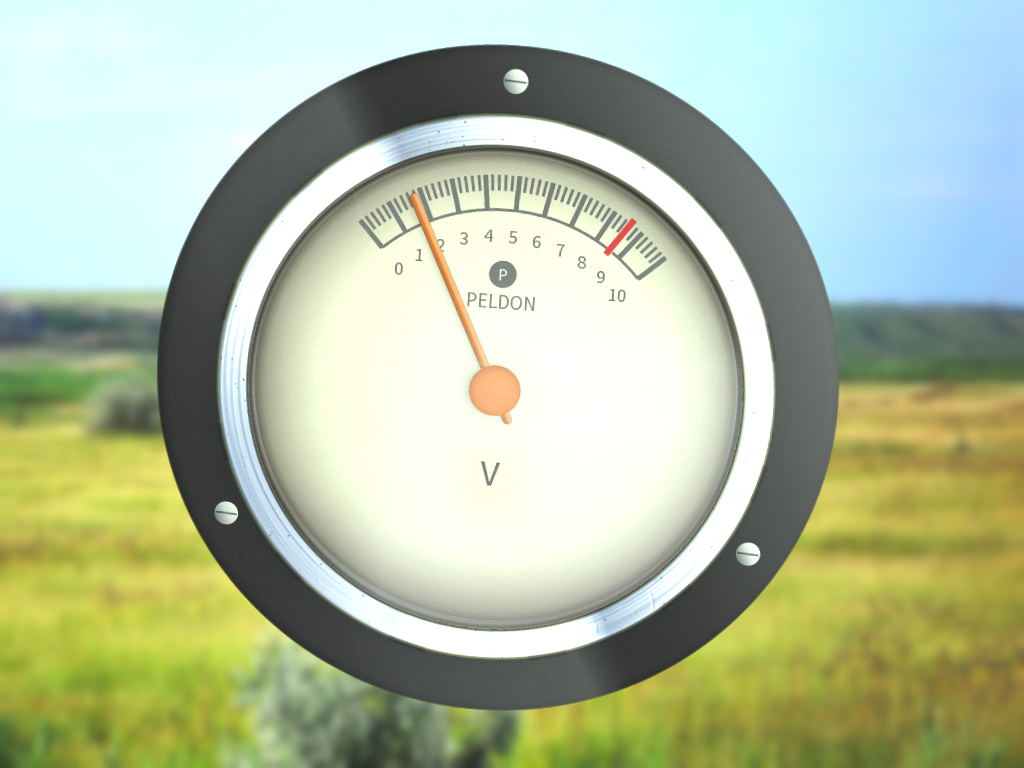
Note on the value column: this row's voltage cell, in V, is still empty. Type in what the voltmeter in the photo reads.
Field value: 1.8 V
